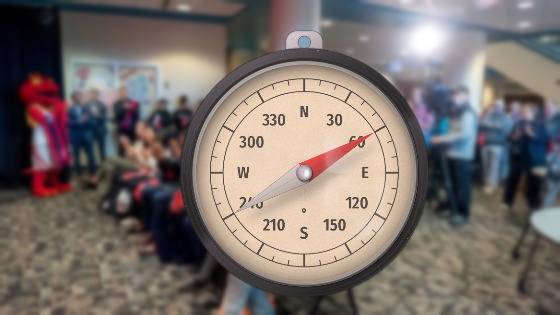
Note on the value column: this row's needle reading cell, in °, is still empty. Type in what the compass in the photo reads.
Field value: 60 °
